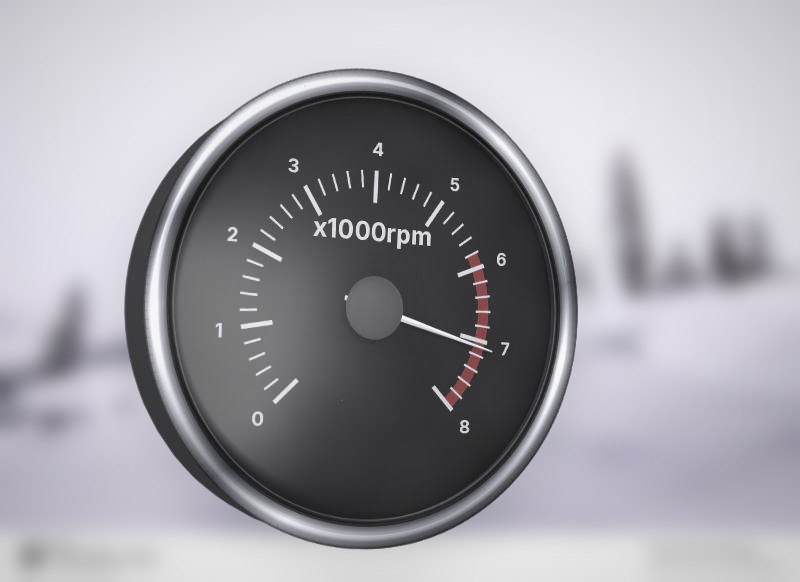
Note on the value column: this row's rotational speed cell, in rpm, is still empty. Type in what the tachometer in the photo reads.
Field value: 7100 rpm
